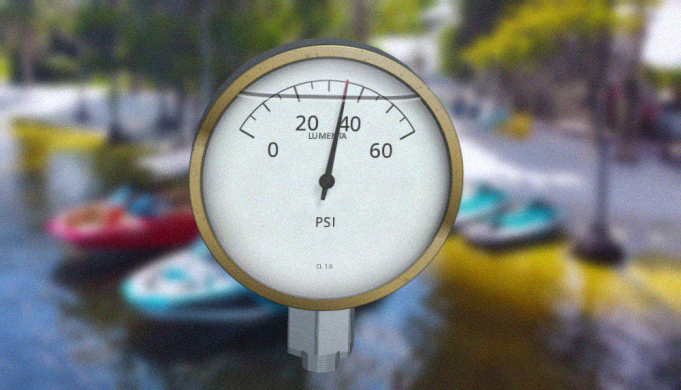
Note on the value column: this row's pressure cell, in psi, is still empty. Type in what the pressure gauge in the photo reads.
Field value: 35 psi
